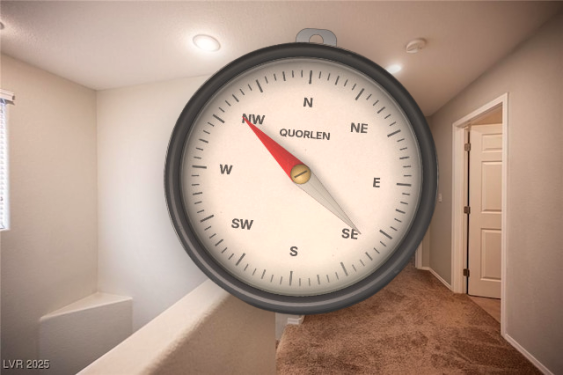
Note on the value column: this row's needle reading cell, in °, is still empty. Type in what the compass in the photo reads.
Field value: 310 °
